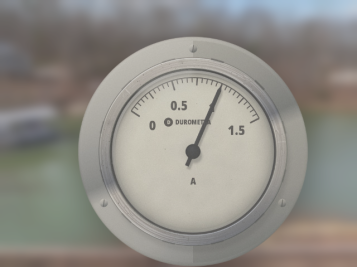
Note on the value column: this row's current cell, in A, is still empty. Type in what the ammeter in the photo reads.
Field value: 1 A
